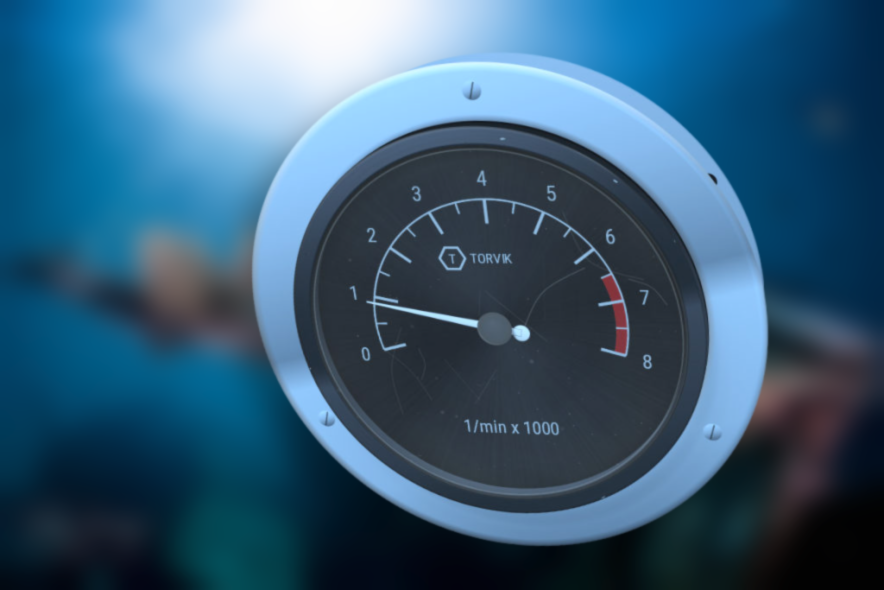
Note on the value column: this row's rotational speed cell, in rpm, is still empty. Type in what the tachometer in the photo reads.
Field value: 1000 rpm
